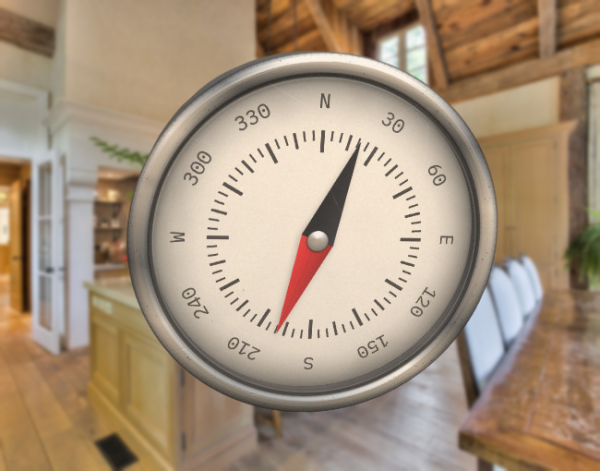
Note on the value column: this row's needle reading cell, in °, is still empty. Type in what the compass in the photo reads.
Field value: 200 °
